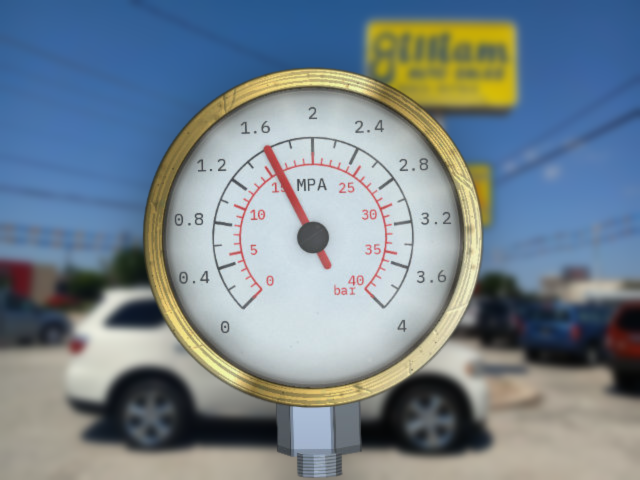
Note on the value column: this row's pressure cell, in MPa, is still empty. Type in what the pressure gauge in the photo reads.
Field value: 1.6 MPa
